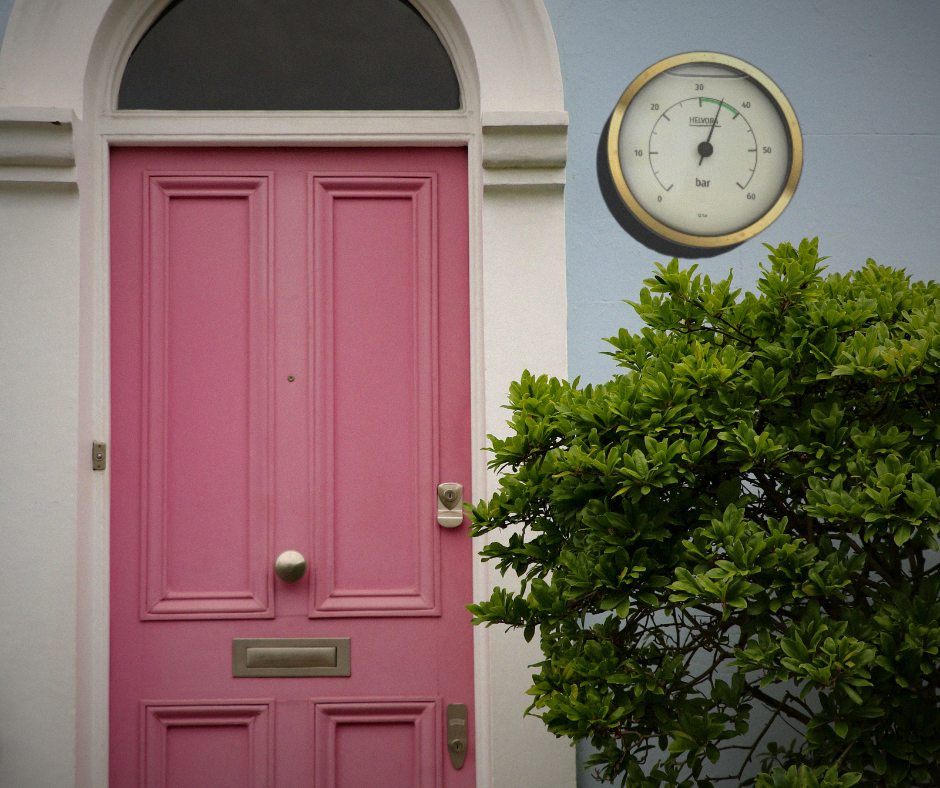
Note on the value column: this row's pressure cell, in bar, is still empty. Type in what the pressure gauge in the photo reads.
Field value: 35 bar
